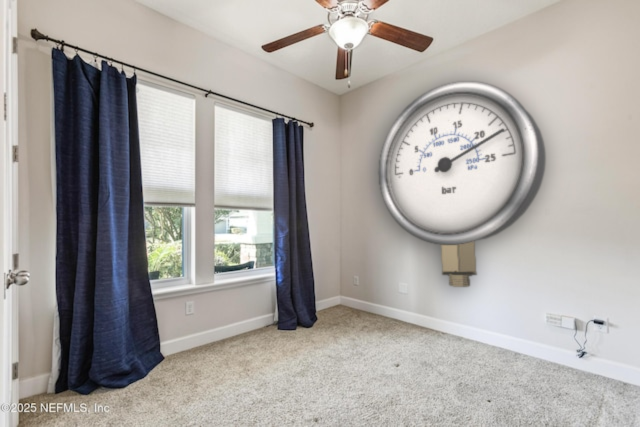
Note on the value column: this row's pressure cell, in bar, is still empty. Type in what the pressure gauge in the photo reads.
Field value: 22 bar
